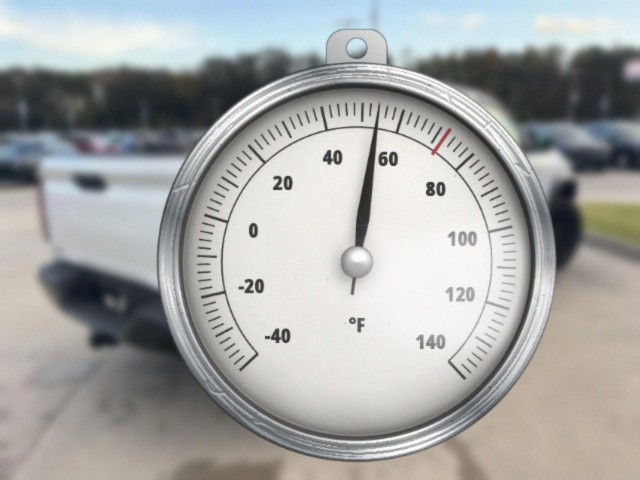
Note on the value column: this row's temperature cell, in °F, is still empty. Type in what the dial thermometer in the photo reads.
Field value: 54 °F
